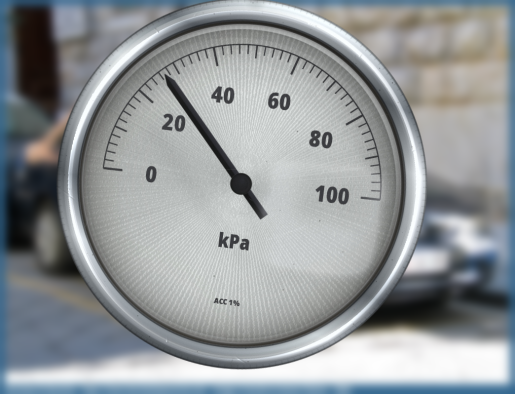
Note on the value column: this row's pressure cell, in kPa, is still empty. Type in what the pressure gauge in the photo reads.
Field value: 27 kPa
